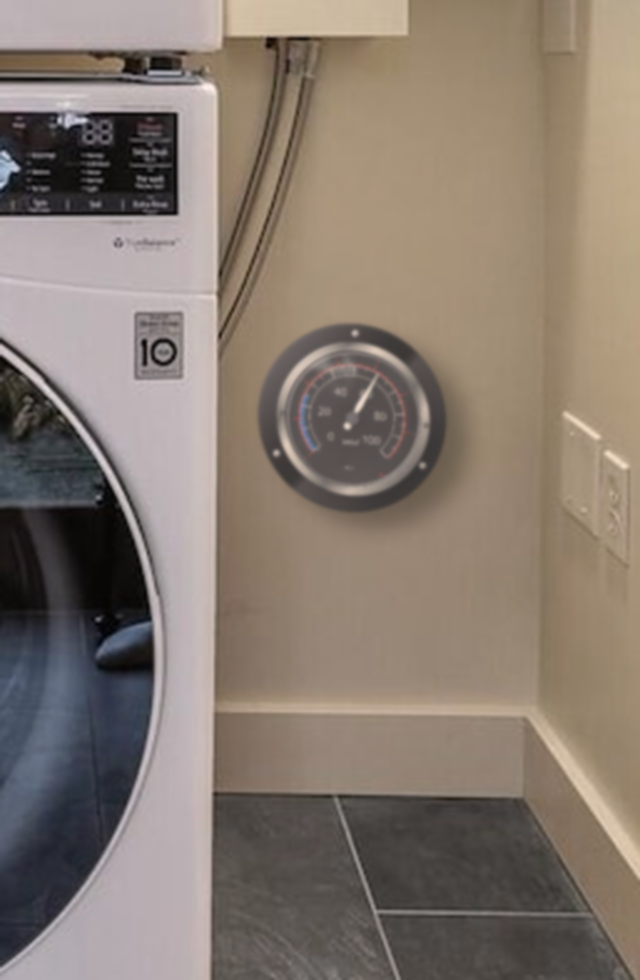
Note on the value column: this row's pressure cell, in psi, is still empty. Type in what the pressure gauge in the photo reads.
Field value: 60 psi
